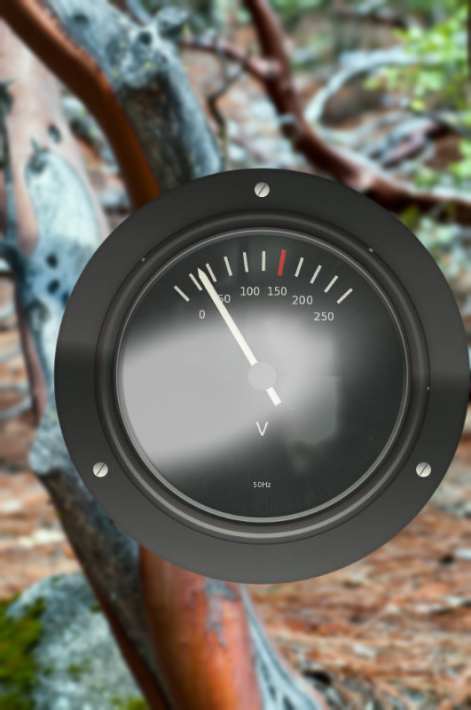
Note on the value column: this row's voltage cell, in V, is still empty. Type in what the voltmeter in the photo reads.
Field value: 37.5 V
